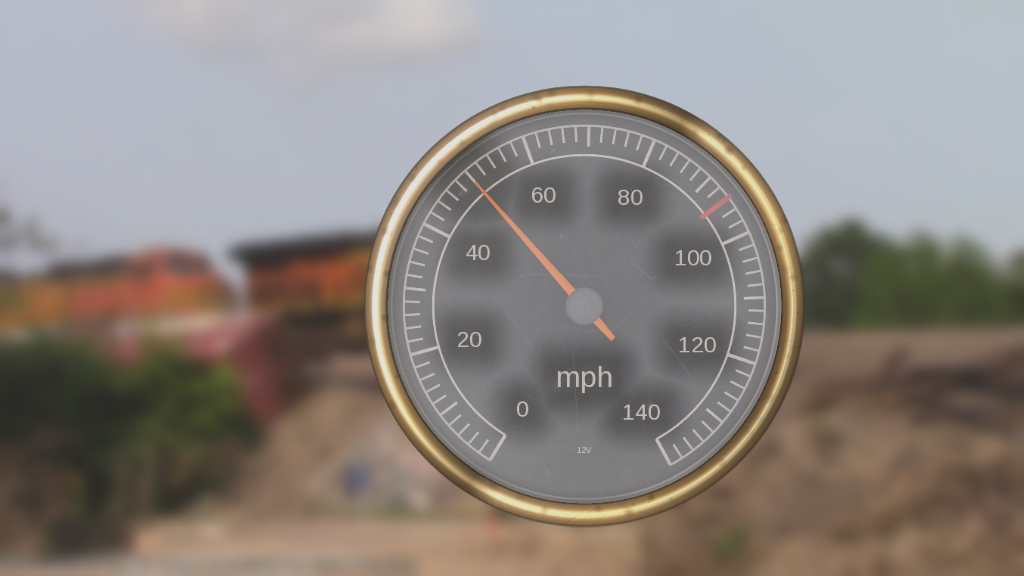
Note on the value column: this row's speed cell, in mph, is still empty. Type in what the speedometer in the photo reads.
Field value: 50 mph
